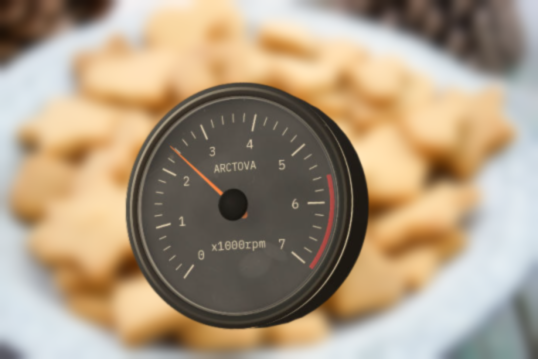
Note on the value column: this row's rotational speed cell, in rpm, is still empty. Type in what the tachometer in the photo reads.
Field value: 2400 rpm
